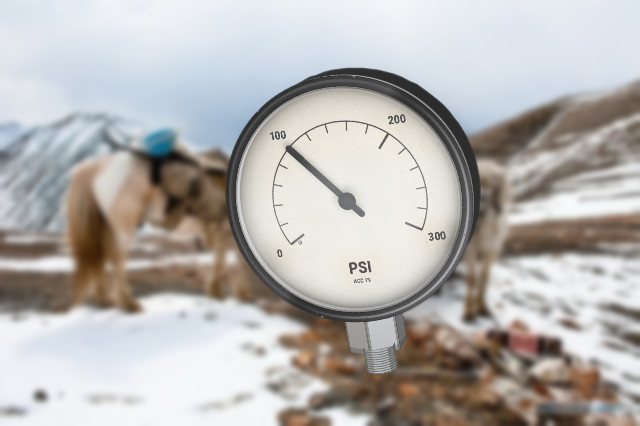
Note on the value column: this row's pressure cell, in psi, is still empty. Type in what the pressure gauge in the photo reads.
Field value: 100 psi
